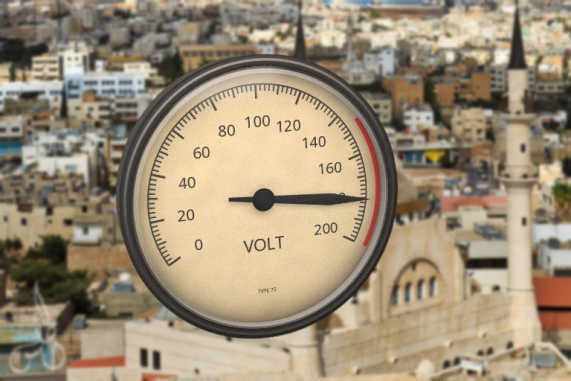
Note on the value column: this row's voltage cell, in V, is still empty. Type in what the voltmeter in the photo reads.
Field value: 180 V
